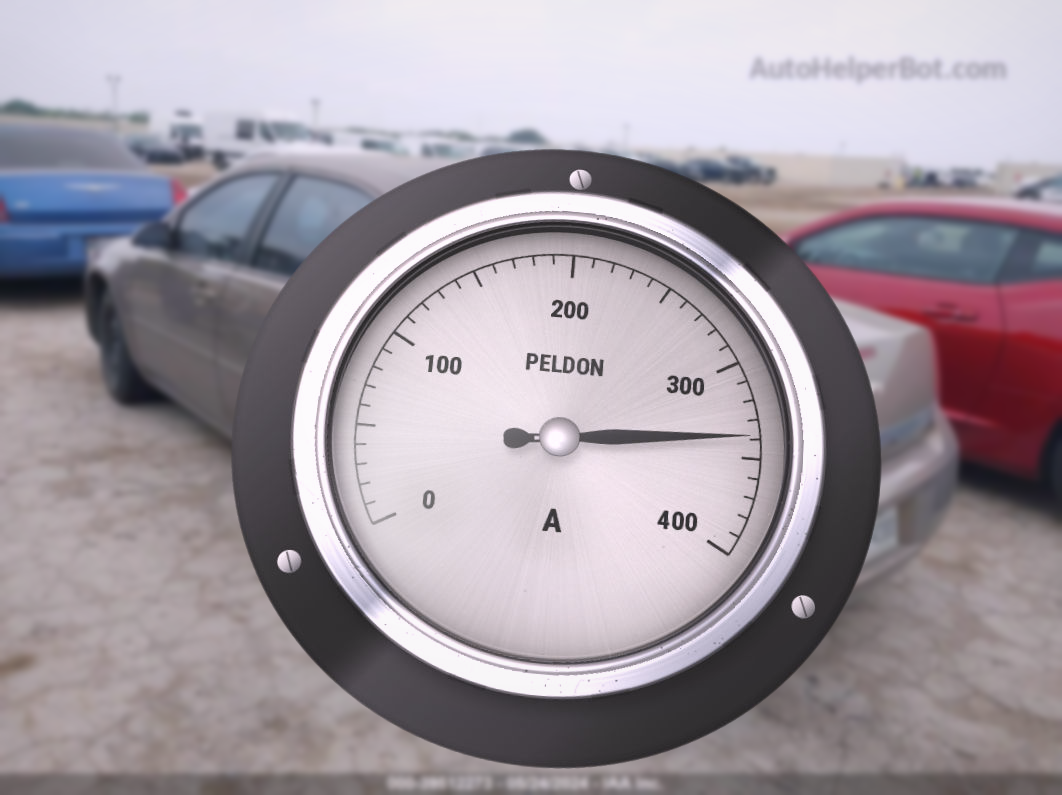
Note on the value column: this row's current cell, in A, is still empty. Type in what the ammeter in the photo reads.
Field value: 340 A
